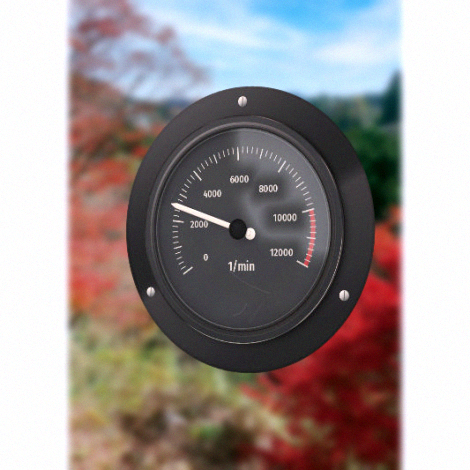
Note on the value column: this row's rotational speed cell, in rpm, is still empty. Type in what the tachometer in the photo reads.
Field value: 2600 rpm
